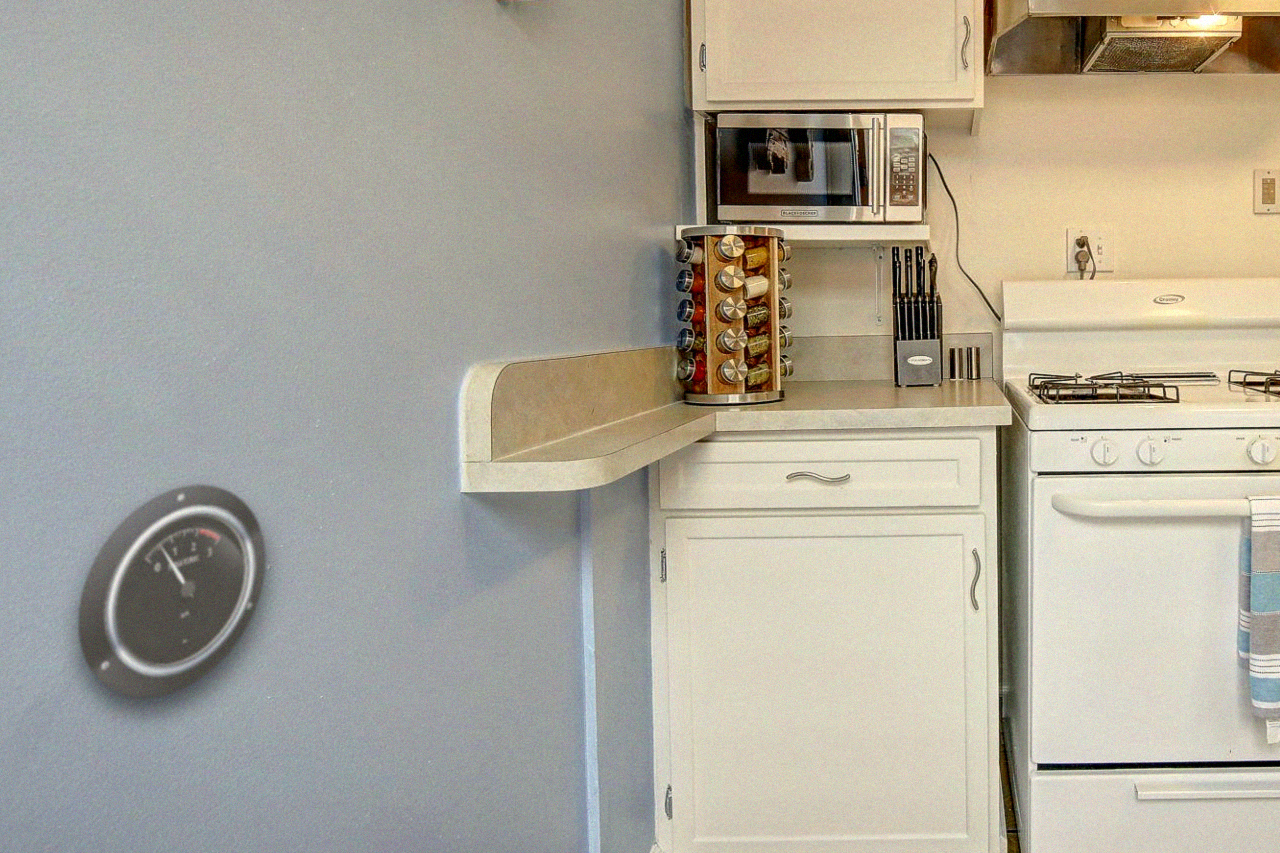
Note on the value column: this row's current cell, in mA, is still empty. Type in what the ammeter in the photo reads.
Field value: 0.5 mA
